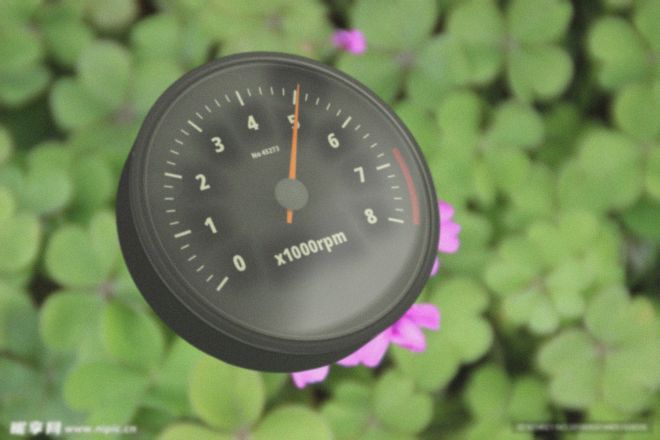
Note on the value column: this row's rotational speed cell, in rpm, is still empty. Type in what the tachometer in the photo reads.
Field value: 5000 rpm
